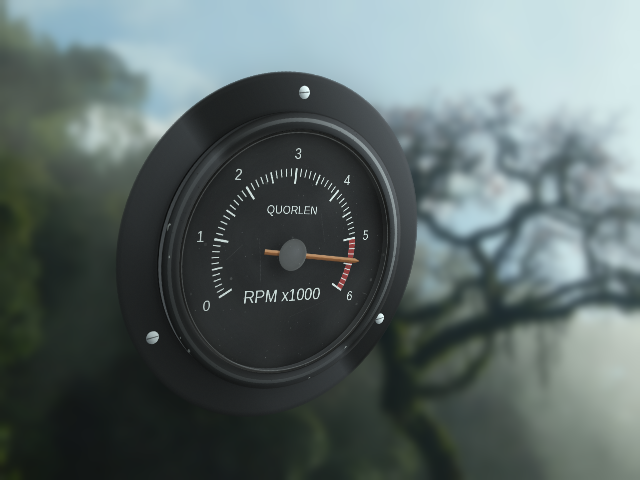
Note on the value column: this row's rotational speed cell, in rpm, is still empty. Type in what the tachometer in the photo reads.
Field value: 5400 rpm
